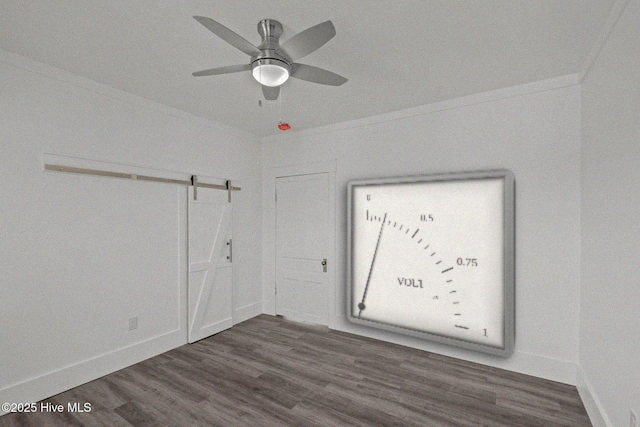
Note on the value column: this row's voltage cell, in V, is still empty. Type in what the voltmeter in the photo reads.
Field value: 0.25 V
